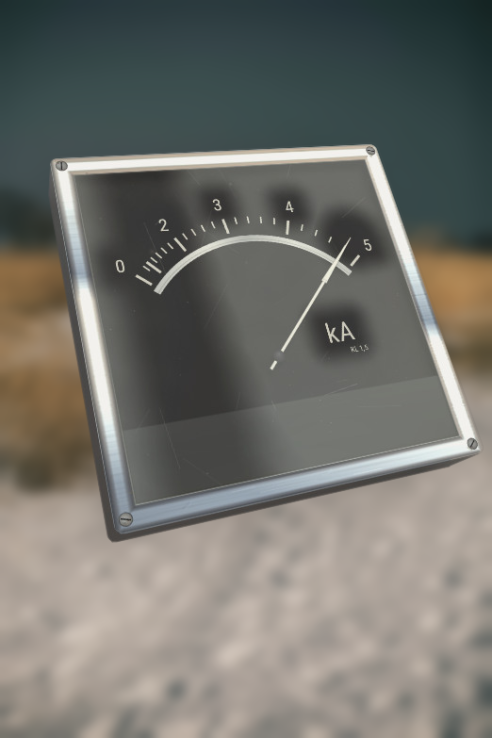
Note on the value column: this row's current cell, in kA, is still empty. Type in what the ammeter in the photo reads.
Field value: 4.8 kA
